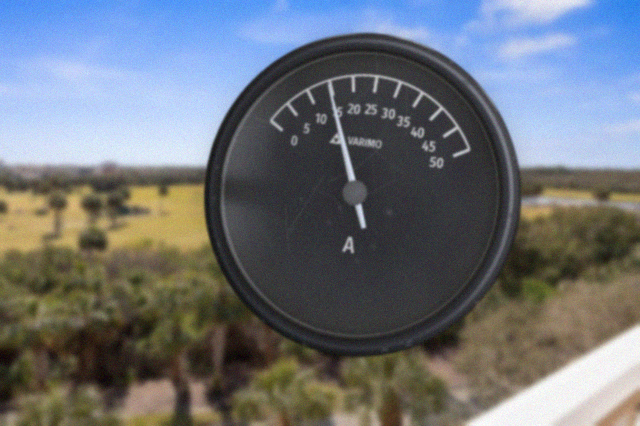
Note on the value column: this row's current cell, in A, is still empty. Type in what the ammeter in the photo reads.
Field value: 15 A
